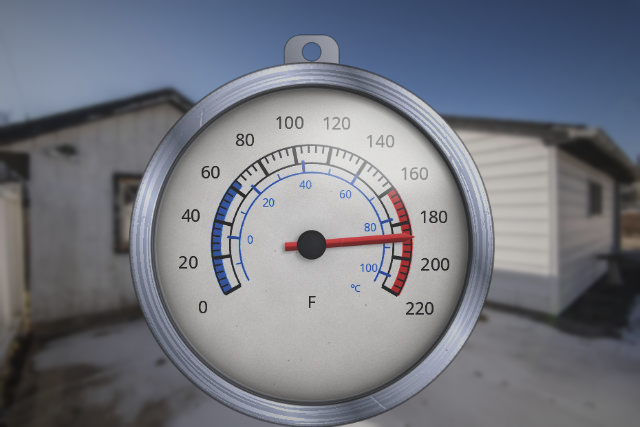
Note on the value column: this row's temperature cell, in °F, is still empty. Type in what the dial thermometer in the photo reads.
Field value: 188 °F
